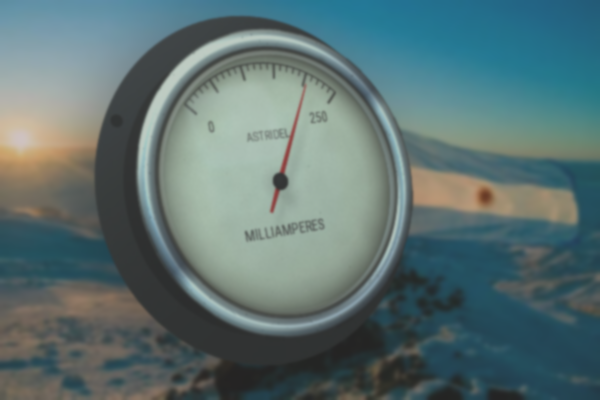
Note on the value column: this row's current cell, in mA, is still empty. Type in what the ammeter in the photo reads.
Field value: 200 mA
